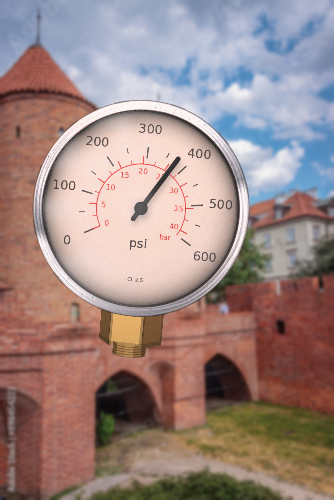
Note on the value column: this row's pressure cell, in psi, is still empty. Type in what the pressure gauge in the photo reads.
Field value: 375 psi
